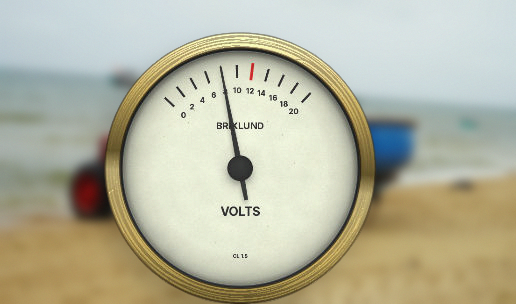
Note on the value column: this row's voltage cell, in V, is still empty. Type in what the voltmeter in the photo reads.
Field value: 8 V
